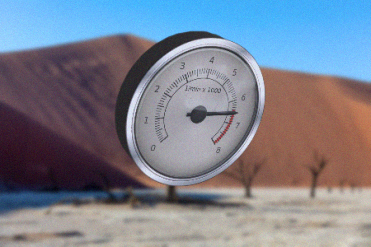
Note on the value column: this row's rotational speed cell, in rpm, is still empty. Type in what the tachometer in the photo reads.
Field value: 6500 rpm
